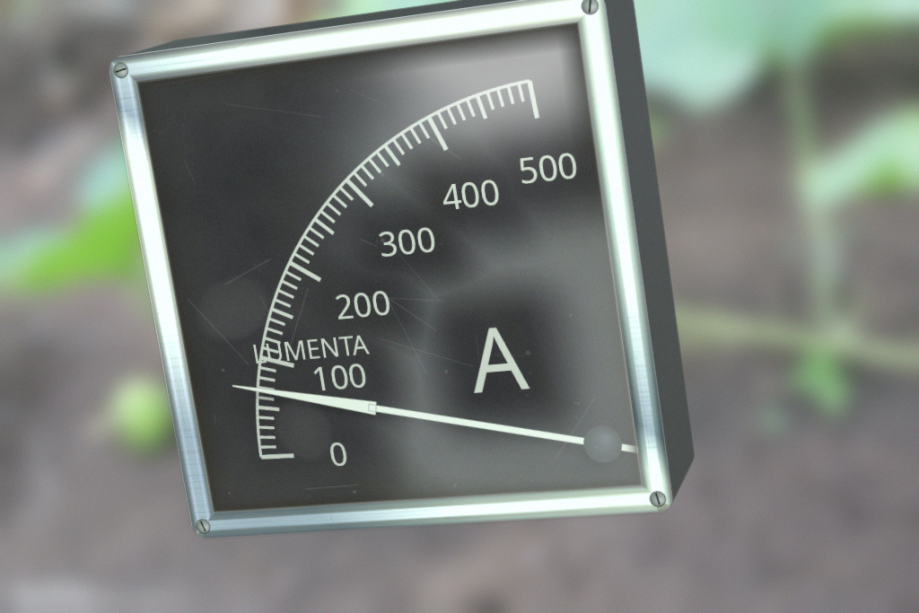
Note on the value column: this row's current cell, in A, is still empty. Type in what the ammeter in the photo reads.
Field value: 70 A
